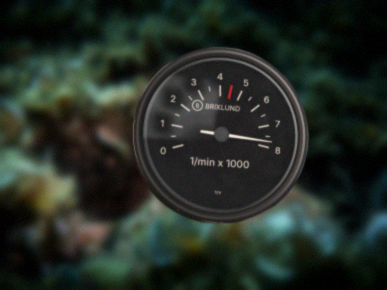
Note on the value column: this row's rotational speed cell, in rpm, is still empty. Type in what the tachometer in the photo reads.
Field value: 7750 rpm
